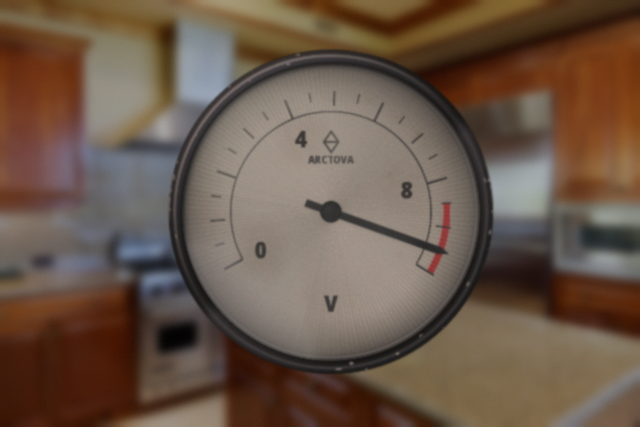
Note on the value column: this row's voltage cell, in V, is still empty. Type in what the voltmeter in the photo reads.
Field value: 9.5 V
